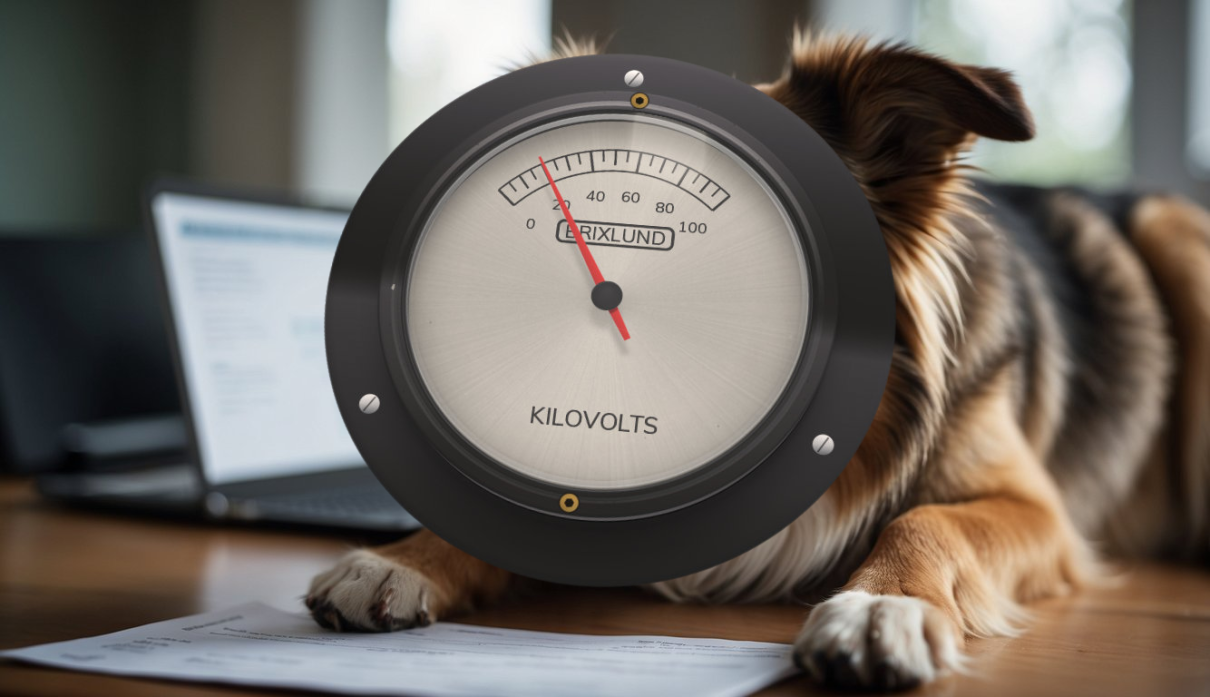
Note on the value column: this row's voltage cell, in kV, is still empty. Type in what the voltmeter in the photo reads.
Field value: 20 kV
